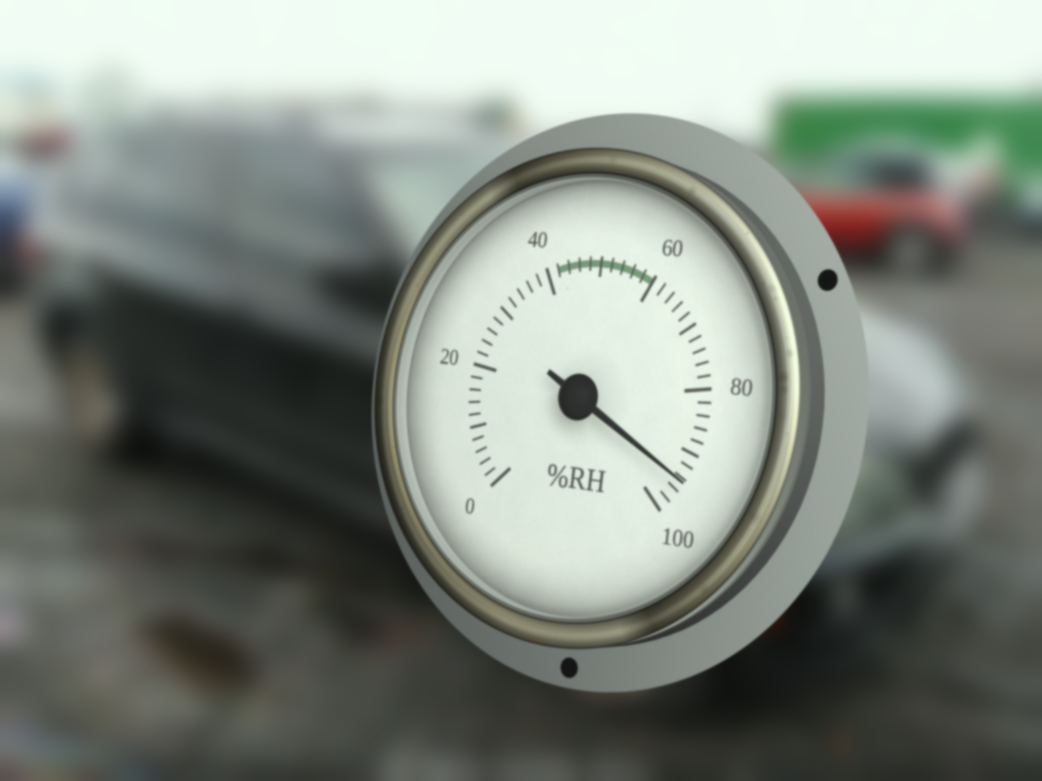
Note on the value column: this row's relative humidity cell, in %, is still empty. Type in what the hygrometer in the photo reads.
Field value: 94 %
